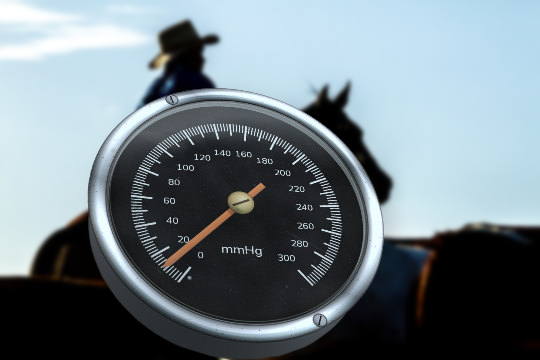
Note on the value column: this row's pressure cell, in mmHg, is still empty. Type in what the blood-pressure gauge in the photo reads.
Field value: 10 mmHg
